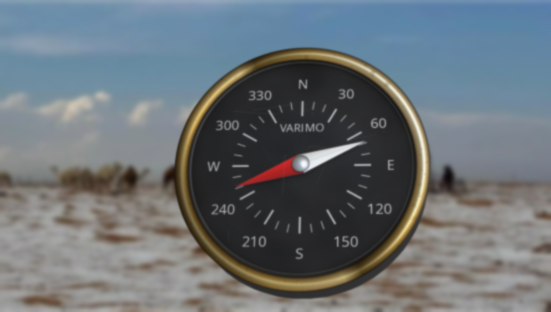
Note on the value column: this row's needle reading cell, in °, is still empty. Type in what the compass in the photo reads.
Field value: 250 °
